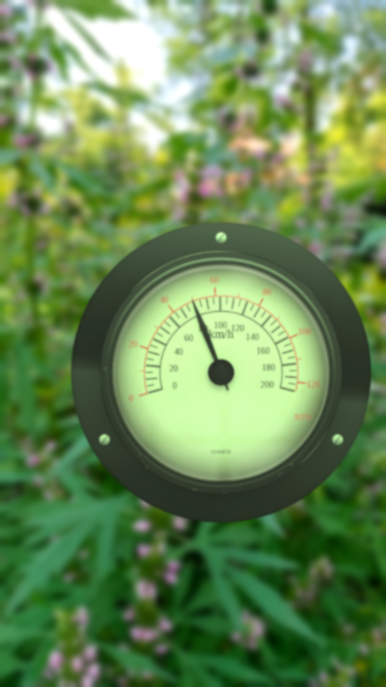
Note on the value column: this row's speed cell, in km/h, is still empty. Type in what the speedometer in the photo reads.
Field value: 80 km/h
